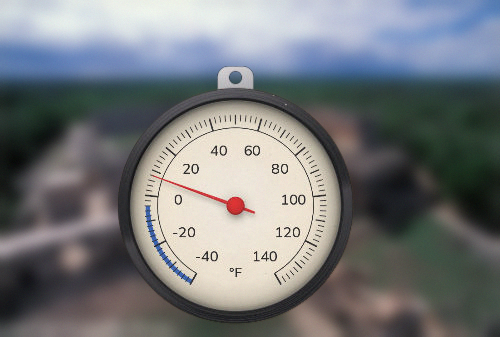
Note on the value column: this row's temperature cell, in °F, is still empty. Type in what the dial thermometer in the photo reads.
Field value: 8 °F
